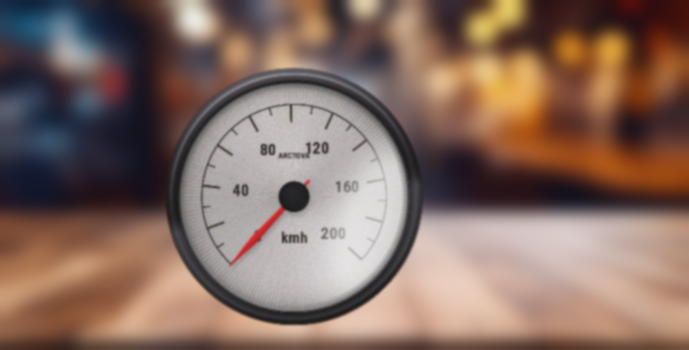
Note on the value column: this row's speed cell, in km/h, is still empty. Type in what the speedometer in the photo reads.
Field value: 0 km/h
